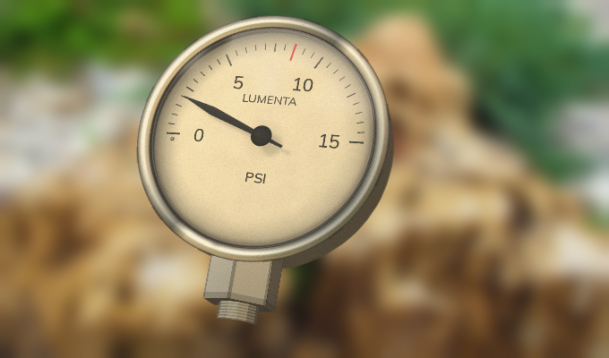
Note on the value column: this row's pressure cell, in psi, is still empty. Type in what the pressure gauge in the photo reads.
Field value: 2 psi
